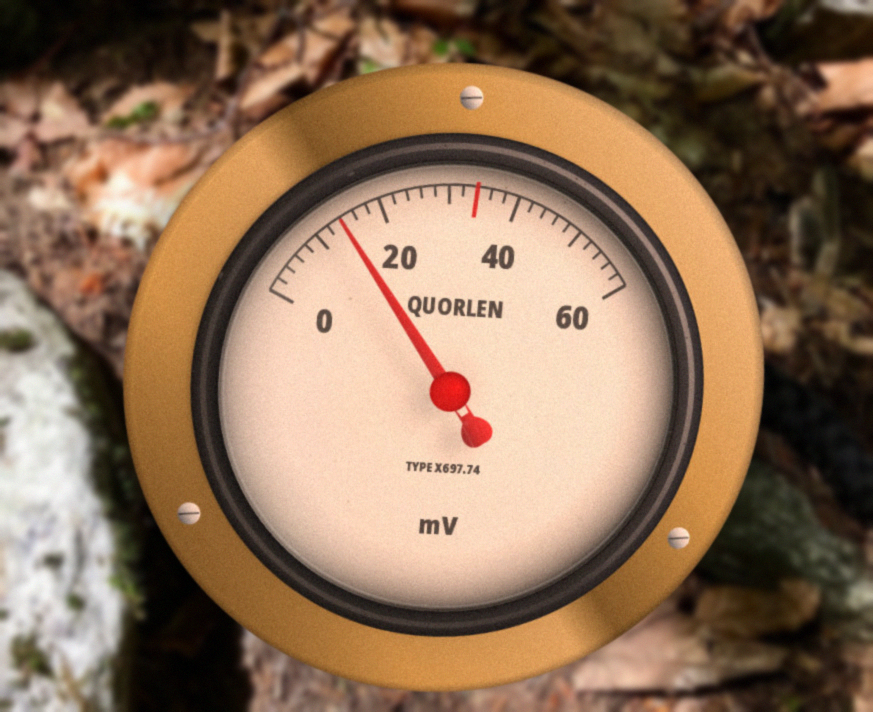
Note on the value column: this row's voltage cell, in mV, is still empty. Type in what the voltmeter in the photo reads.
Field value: 14 mV
